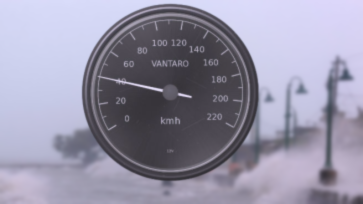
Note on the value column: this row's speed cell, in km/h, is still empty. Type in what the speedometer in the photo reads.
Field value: 40 km/h
